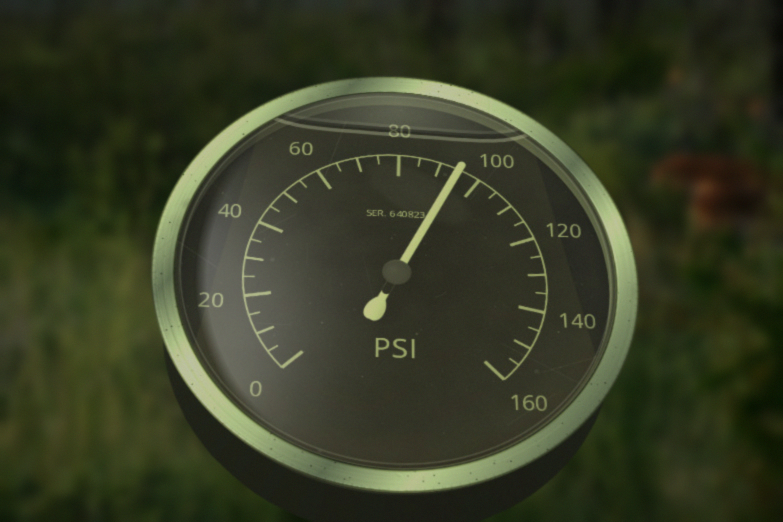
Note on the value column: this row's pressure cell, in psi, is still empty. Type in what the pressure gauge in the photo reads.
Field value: 95 psi
